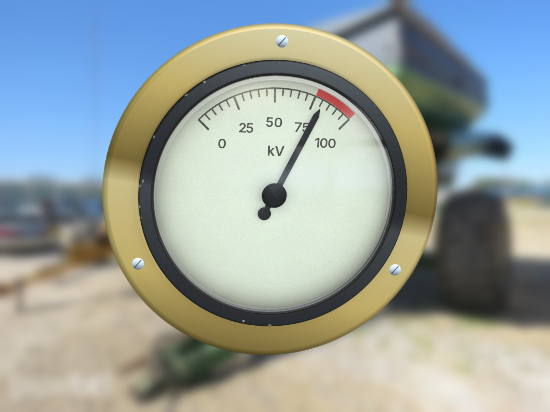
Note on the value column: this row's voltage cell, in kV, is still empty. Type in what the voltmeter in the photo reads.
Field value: 80 kV
